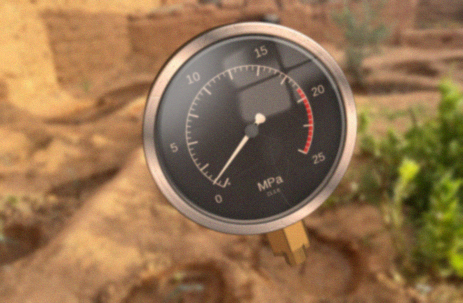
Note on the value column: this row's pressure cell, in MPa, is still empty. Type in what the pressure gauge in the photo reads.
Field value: 1 MPa
